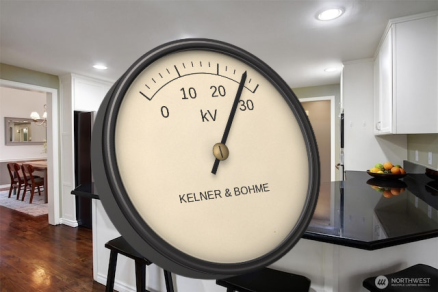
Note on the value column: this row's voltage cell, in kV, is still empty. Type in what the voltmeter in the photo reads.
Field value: 26 kV
